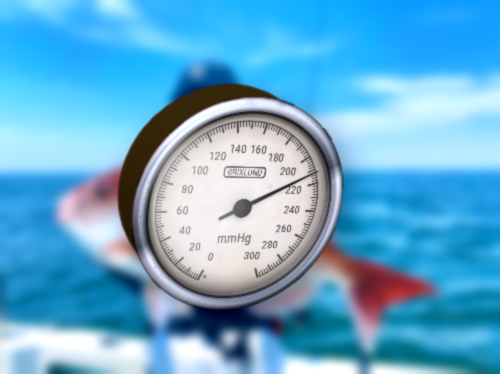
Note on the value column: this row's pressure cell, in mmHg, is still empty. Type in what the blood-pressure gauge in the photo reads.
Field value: 210 mmHg
